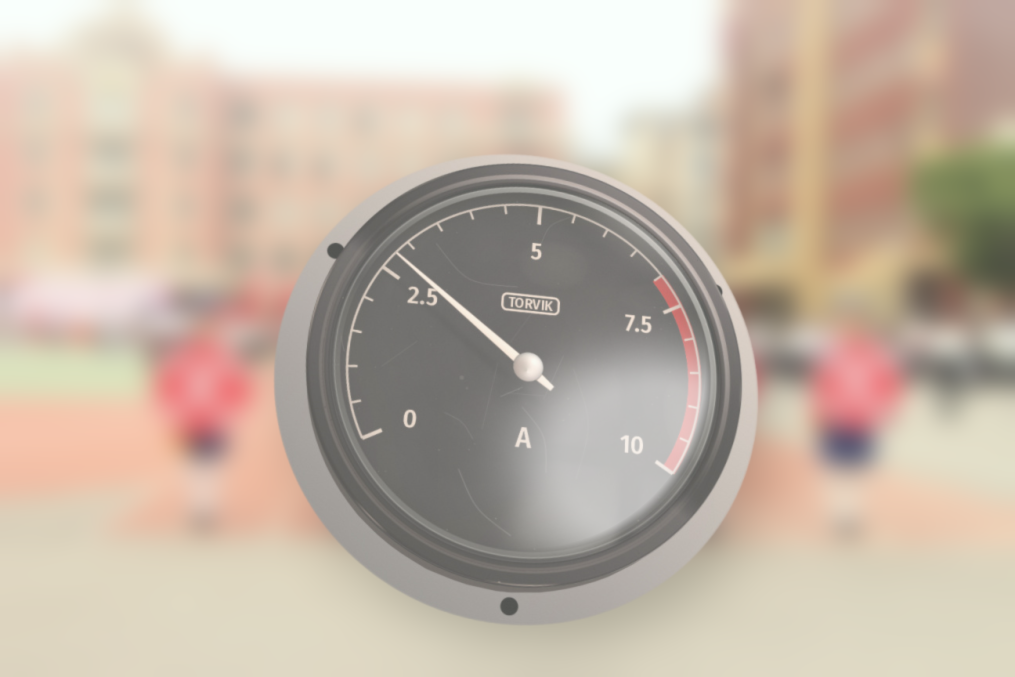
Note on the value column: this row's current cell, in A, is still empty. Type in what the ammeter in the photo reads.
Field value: 2.75 A
